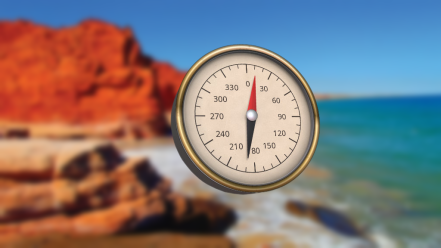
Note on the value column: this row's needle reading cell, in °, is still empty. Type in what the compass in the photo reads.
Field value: 10 °
